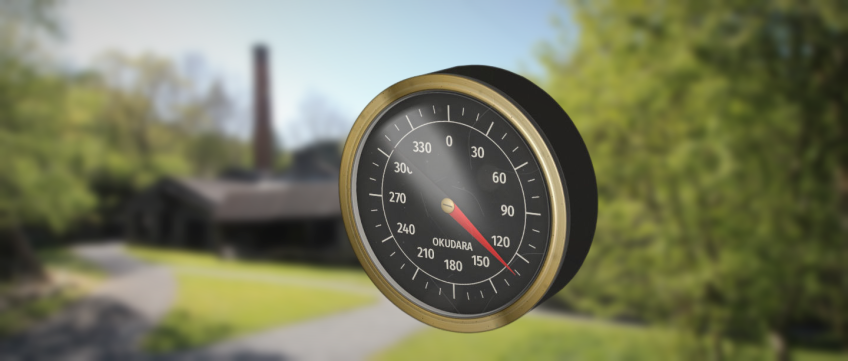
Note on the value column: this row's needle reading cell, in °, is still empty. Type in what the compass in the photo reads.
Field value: 130 °
